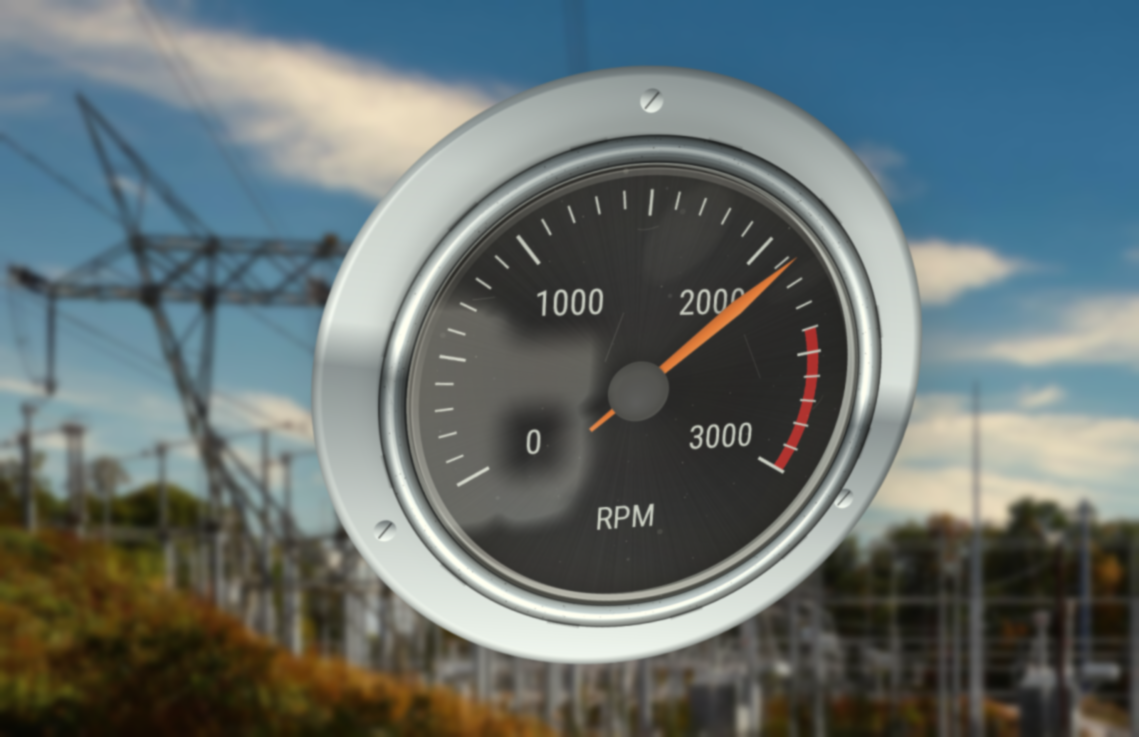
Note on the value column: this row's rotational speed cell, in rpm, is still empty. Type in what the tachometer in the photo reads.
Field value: 2100 rpm
